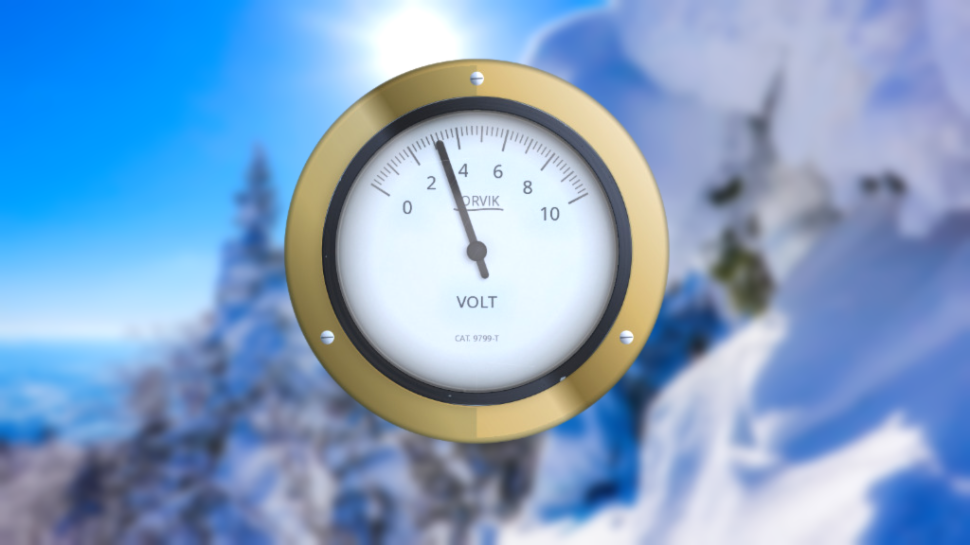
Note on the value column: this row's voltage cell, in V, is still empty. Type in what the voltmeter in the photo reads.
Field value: 3.2 V
